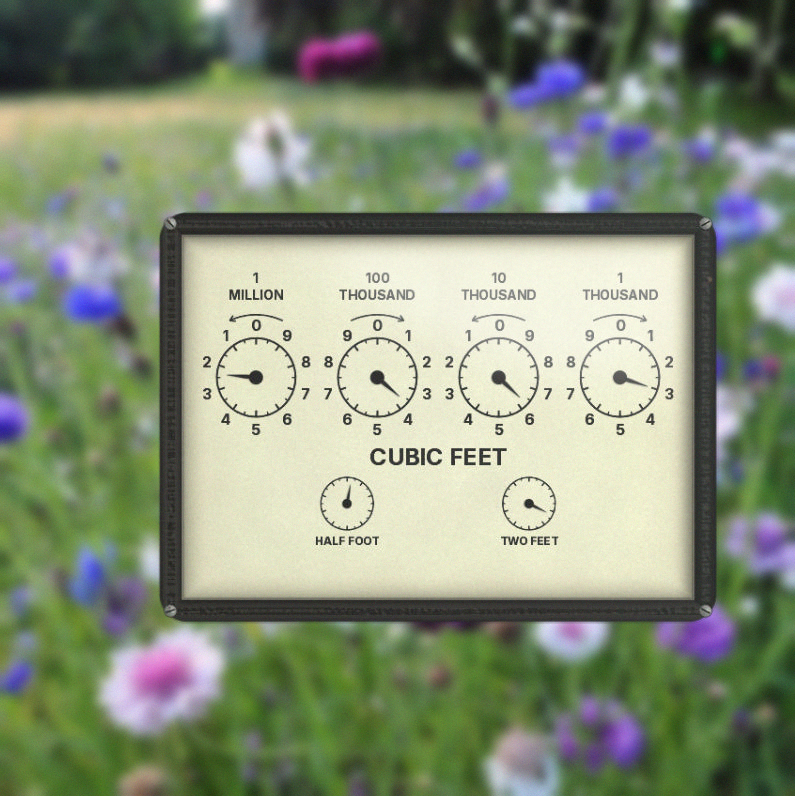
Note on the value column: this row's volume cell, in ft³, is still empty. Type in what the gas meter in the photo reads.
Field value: 236300 ft³
